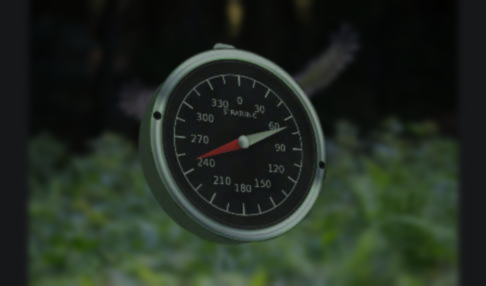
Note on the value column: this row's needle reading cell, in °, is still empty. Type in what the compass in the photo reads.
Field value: 247.5 °
